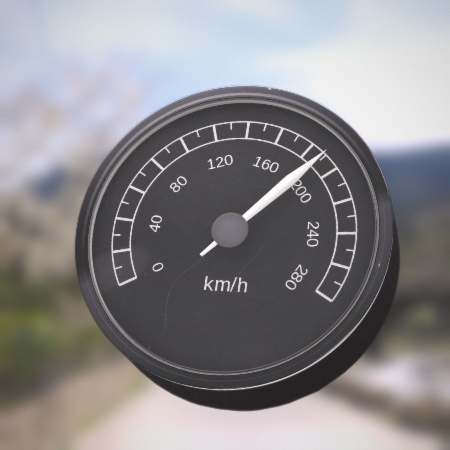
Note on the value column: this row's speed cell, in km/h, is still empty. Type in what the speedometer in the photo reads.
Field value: 190 km/h
